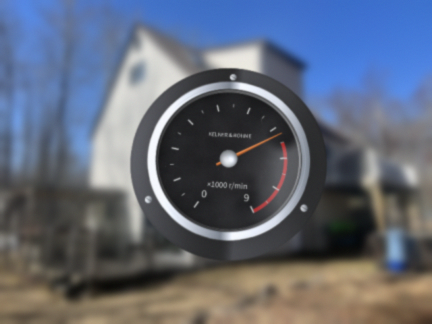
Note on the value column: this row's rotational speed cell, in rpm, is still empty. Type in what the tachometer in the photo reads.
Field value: 6250 rpm
